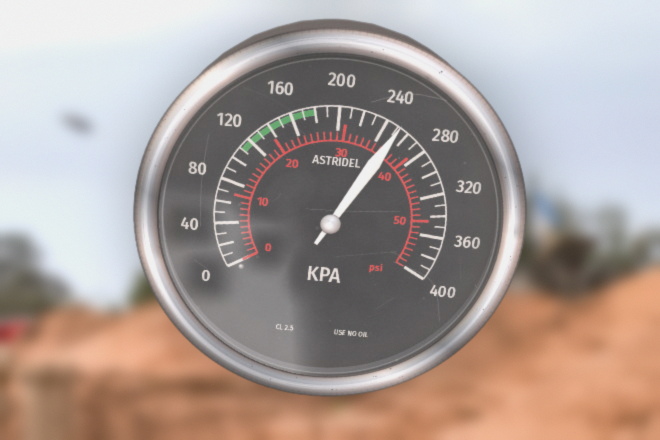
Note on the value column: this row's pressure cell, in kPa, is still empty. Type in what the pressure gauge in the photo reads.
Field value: 250 kPa
